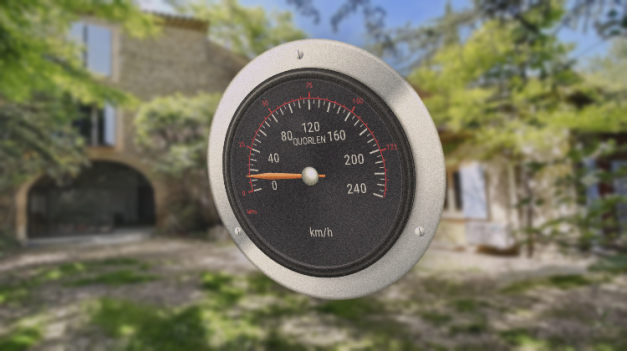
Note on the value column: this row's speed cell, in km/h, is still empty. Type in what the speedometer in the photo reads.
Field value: 15 km/h
